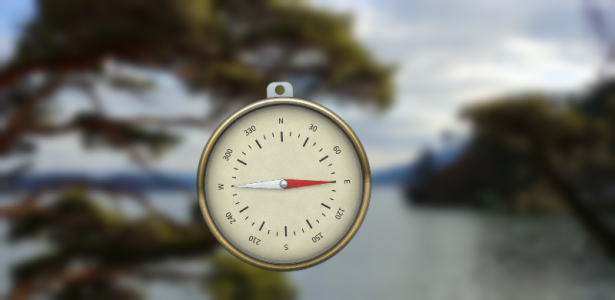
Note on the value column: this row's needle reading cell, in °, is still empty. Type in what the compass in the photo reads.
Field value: 90 °
